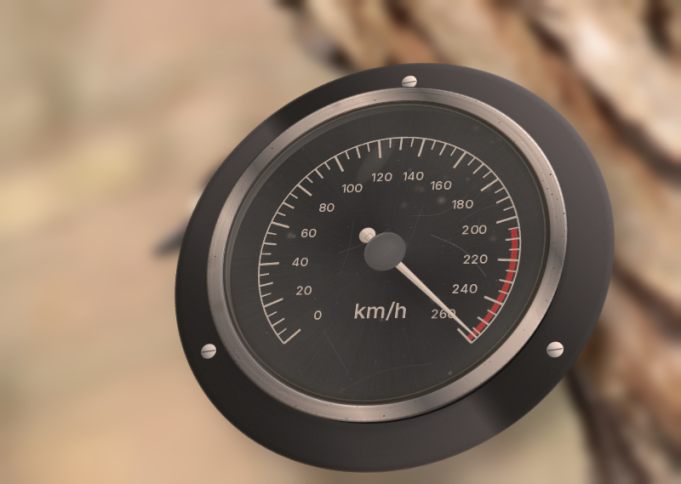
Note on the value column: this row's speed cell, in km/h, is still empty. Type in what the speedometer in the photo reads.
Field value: 257.5 km/h
